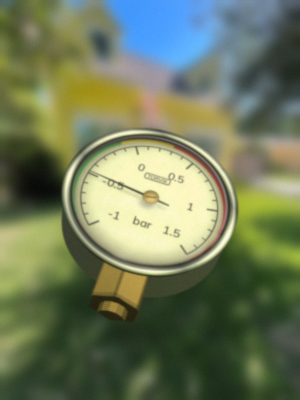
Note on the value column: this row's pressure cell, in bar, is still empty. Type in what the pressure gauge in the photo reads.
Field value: -0.5 bar
